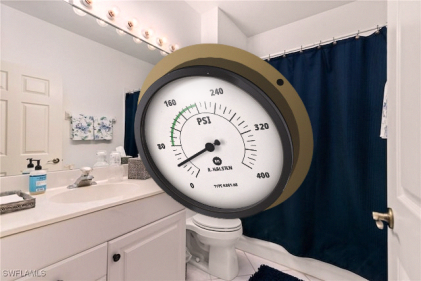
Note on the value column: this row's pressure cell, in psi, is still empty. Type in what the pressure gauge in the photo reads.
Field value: 40 psi
